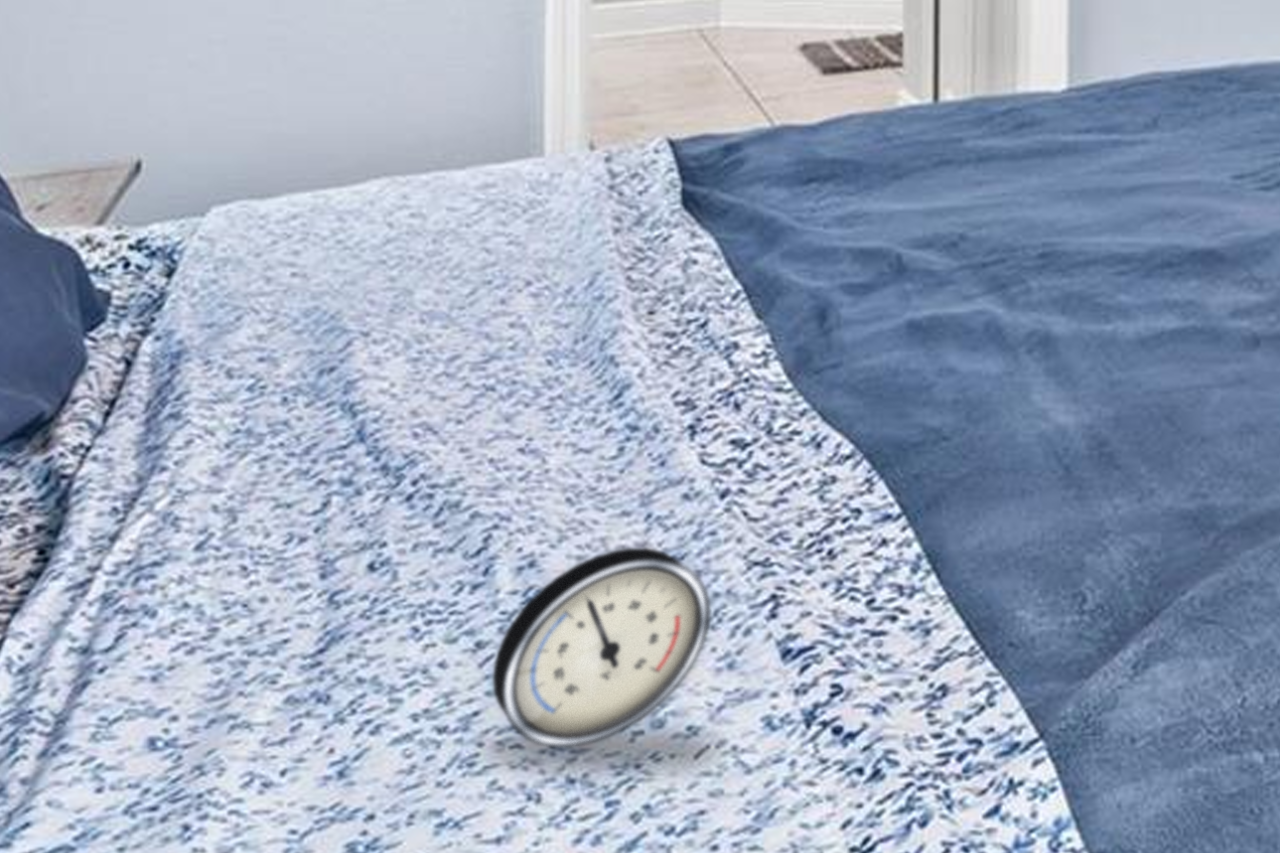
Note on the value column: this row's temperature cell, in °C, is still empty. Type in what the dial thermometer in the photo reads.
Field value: 5 °C
